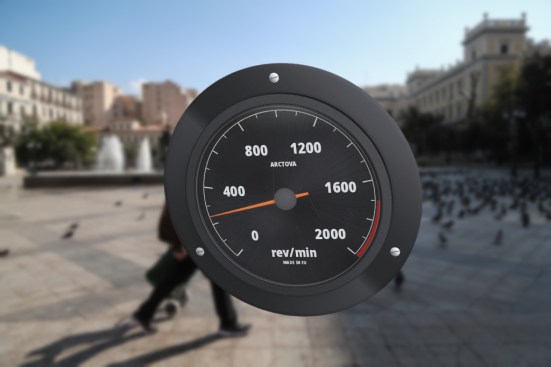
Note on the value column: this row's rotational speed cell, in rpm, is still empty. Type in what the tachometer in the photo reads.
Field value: 250 rpm
